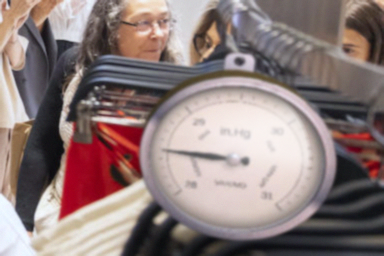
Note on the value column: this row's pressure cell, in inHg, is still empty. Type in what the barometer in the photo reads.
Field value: 28.5 inHg
